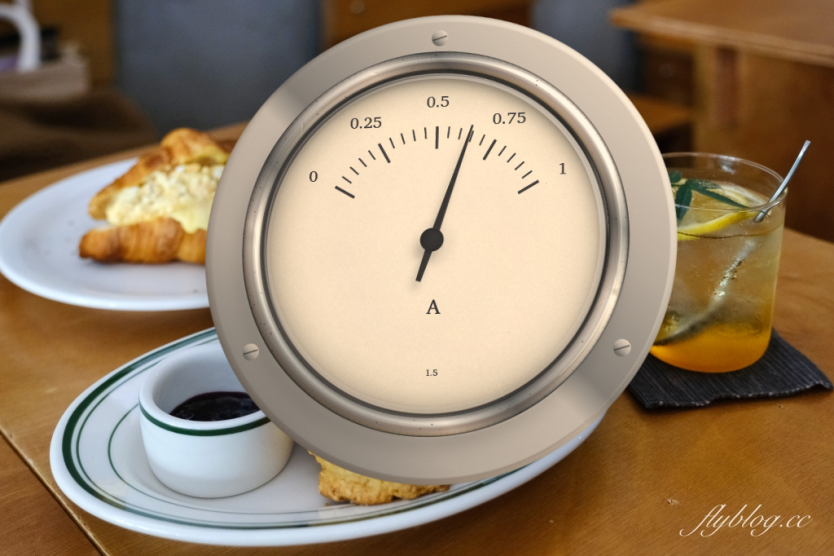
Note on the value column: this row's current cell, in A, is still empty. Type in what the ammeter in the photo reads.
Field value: 0.65 A
